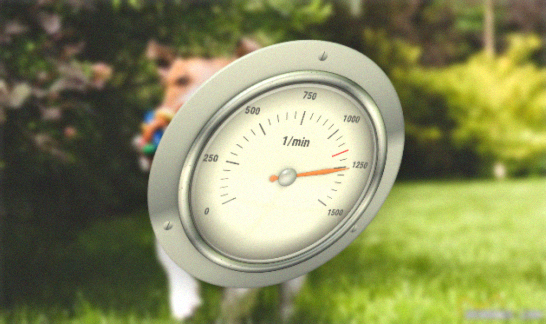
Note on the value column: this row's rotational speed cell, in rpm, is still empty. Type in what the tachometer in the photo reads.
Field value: 1250 rpm
